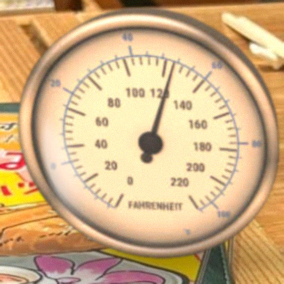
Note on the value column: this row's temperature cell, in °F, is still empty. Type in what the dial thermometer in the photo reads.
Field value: 124 °F
